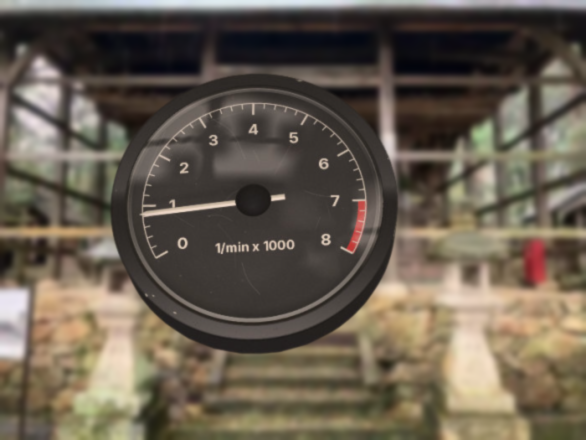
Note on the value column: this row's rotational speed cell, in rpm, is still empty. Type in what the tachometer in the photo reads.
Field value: 800 rpm
